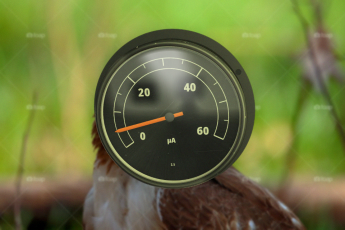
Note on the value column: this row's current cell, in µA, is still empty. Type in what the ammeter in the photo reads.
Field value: 5 µA
